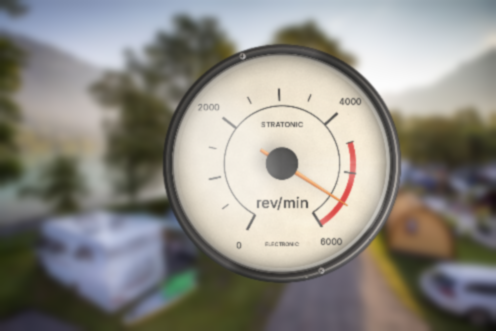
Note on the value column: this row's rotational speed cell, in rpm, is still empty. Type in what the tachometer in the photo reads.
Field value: 5500 rpm
